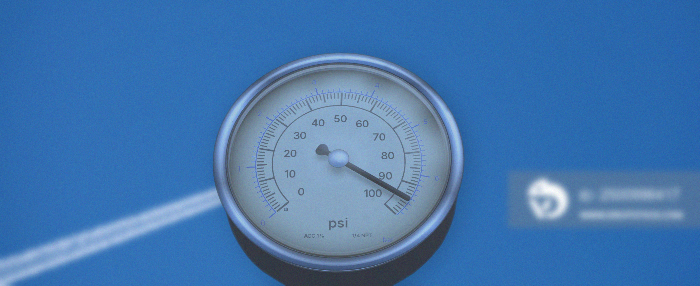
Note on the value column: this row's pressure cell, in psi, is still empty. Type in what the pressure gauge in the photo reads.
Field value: 95 psi
